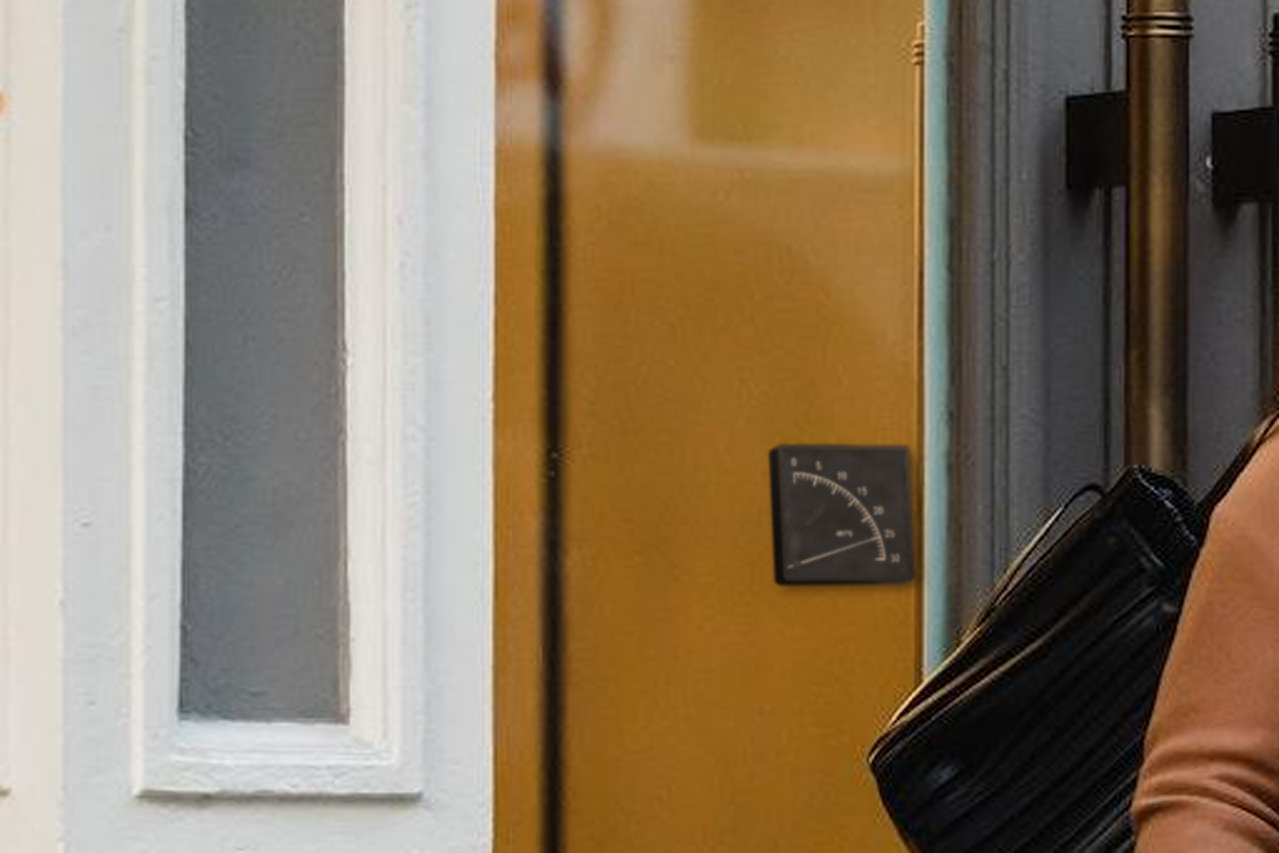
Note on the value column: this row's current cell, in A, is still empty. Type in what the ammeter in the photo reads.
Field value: 25 A
